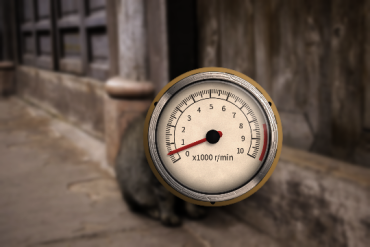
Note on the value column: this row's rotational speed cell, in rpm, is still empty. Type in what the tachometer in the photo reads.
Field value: 500 rpm
